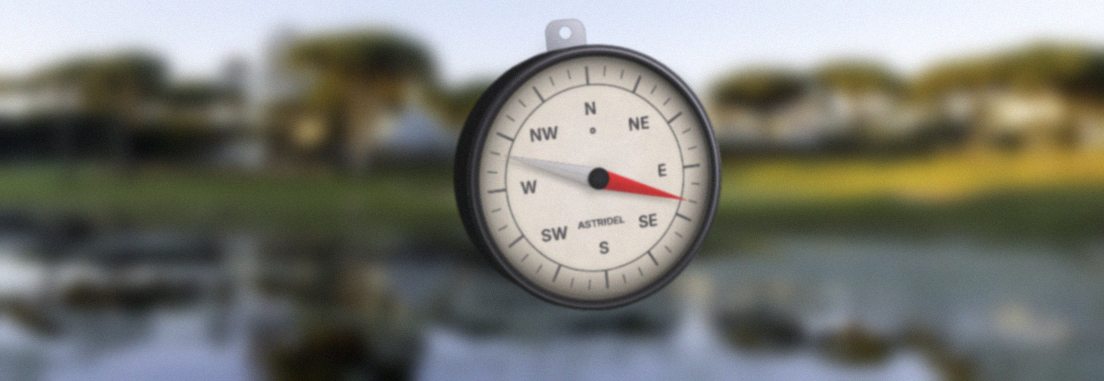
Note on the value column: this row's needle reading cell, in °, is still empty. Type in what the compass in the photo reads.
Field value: 110 °
